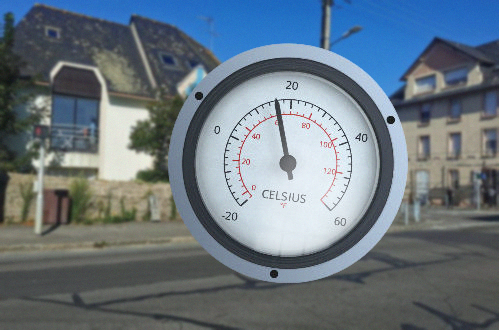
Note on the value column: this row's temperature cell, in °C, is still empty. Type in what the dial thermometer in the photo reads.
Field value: 16 °C
